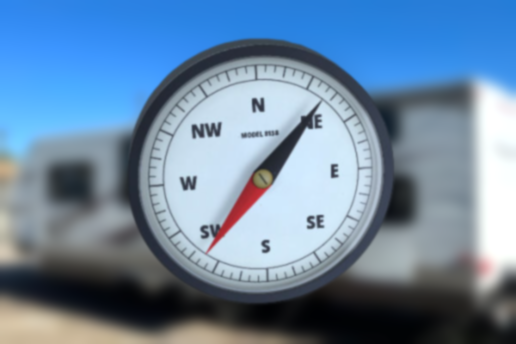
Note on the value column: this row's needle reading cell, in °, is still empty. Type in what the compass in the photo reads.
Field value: 220 °
